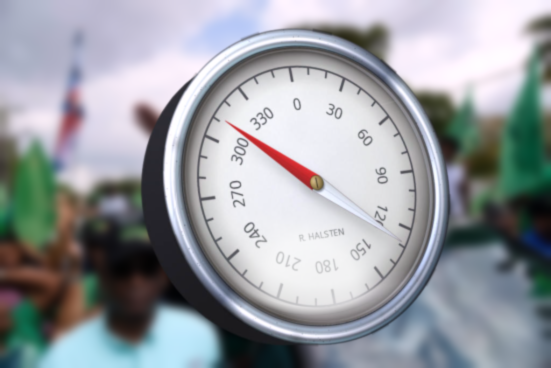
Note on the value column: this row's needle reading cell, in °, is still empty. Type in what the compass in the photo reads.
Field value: 310 °
